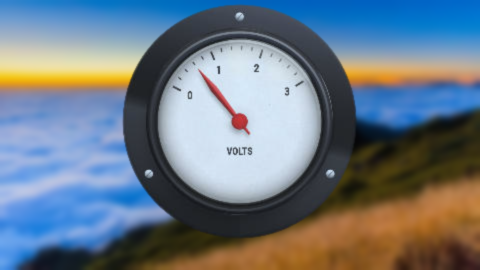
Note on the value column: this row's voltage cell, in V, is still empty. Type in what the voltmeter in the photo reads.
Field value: 0.6 V
